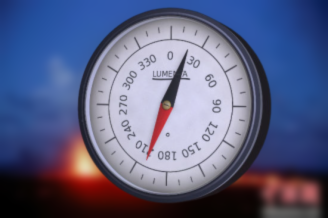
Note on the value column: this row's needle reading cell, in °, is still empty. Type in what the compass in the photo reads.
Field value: 200 °
